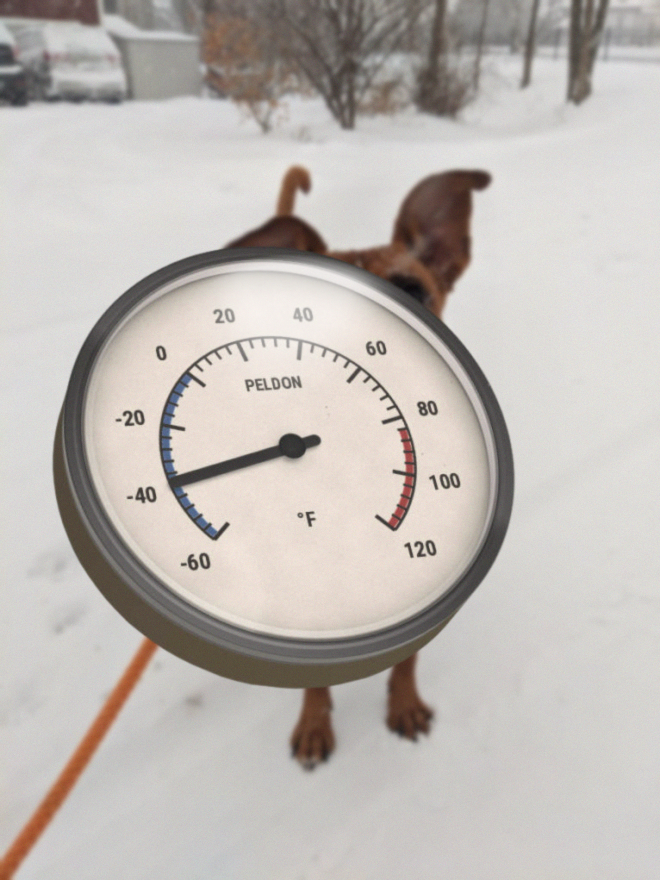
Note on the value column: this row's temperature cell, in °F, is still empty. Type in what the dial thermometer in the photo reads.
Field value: -40 °F
